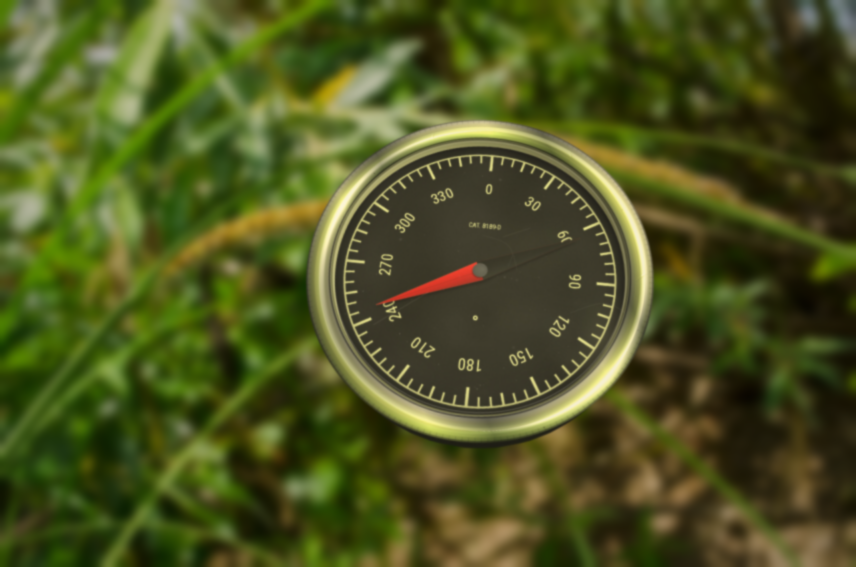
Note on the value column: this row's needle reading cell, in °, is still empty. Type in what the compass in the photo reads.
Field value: 245 °
